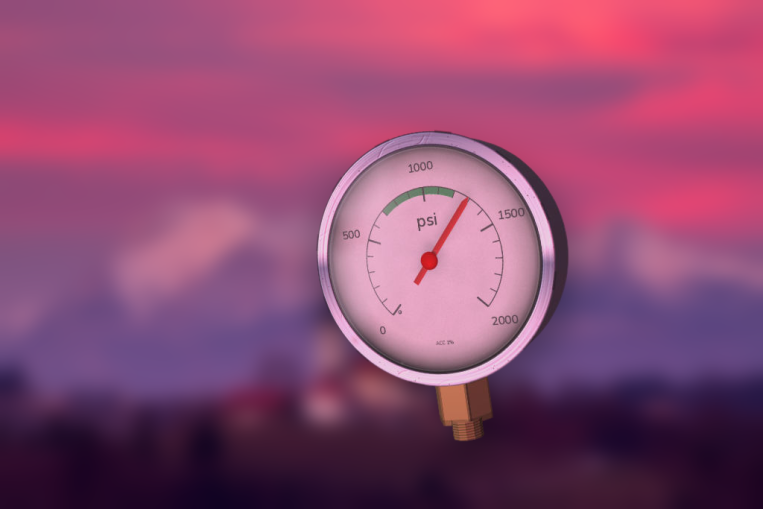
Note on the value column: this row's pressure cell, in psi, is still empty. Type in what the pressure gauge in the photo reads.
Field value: 1300 psi
